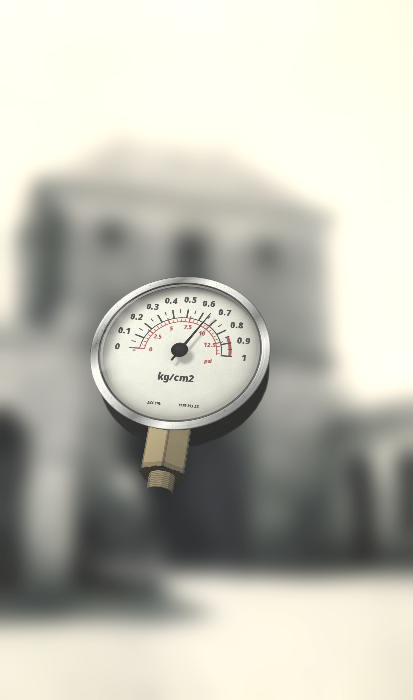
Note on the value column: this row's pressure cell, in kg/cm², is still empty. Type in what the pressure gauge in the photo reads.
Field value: 0.65 kg/cm²
